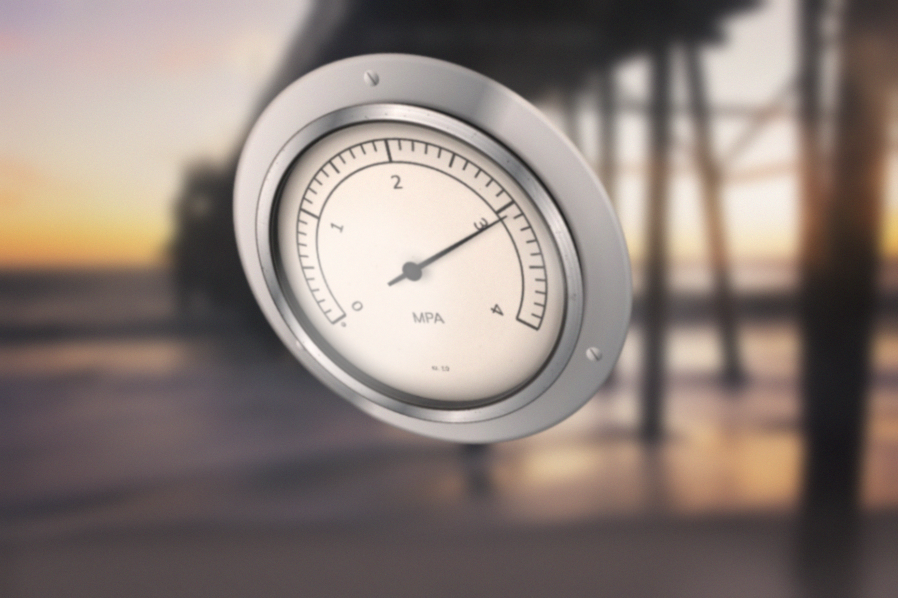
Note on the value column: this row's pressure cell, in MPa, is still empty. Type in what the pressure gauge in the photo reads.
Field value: 3.05 MPa
